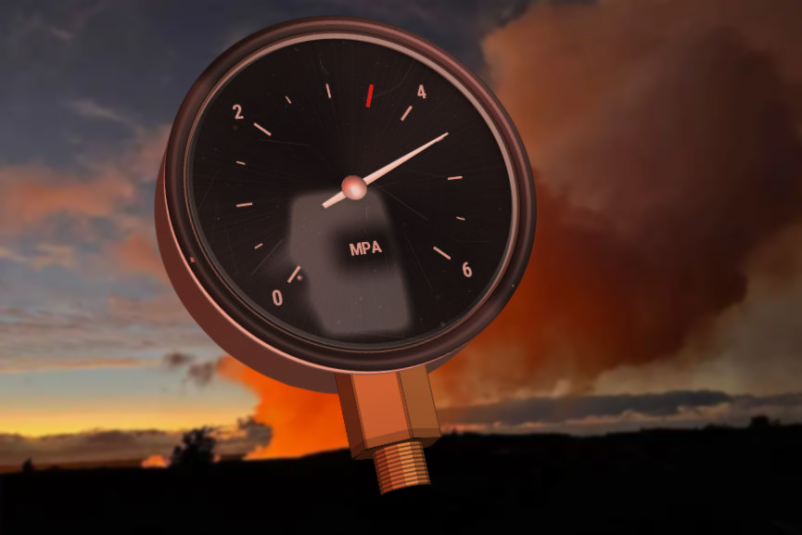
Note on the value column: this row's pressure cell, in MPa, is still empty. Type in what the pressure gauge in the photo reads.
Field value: 4.5 MPa
